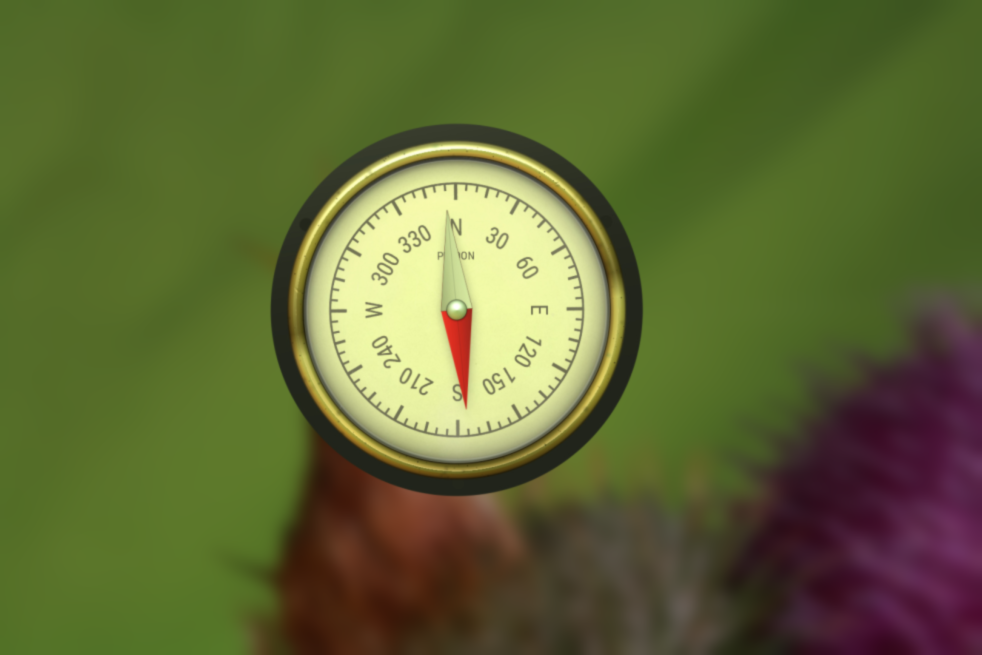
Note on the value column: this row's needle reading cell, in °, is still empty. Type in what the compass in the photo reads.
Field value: 175 °
